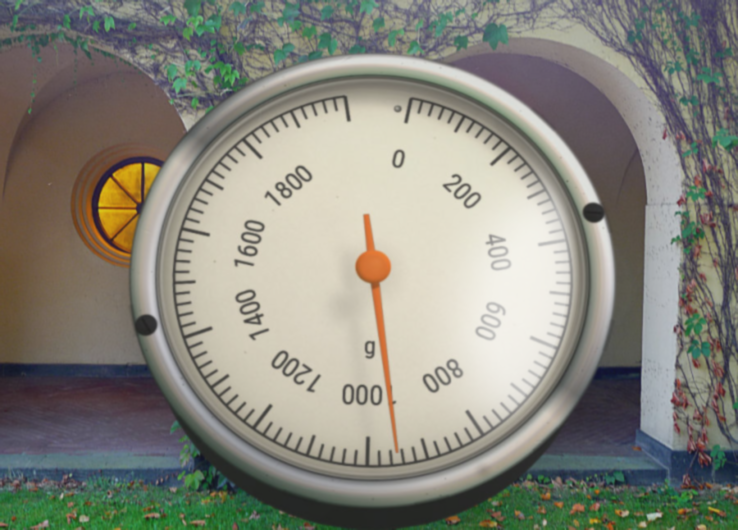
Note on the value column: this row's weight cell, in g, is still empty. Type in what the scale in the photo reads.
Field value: 950 g
